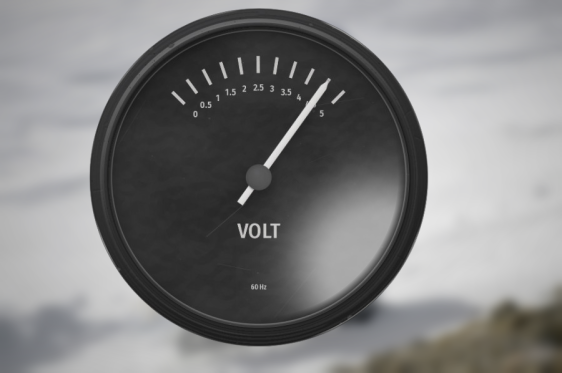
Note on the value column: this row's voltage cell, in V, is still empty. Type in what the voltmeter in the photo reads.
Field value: 4.5 V
